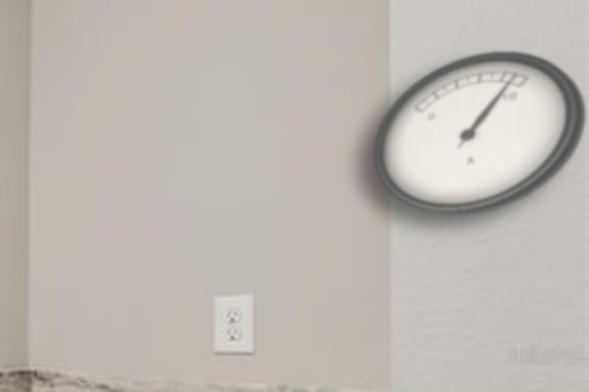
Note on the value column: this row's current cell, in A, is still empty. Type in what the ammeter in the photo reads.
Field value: 9 A
